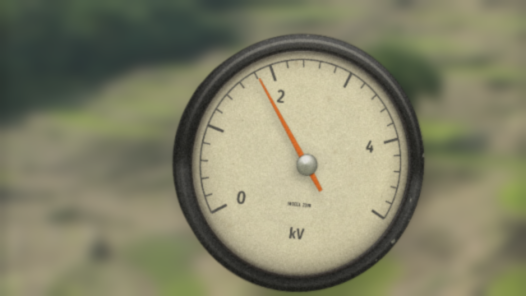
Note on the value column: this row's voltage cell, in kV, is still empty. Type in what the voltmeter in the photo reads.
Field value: 1.8 kV
